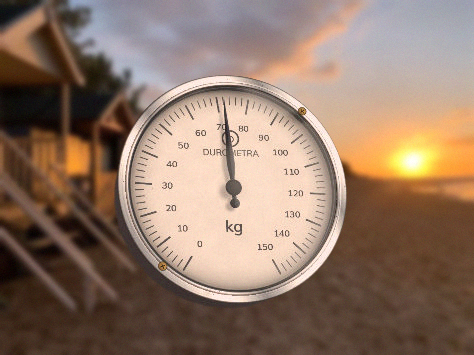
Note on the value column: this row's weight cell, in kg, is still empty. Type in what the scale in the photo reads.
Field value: 72 kg
